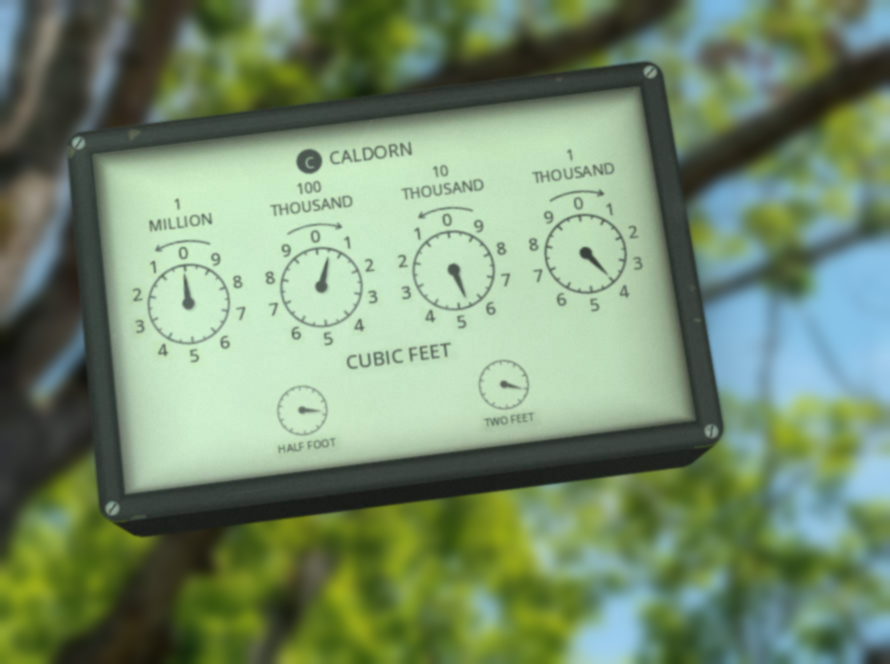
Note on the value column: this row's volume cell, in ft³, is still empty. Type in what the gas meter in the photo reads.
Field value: 5400 ft³
